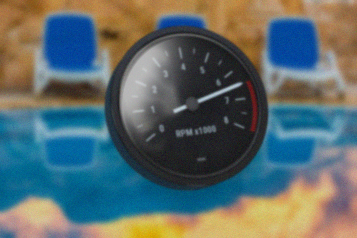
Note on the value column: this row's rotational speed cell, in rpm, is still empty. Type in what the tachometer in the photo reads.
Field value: 6500 rpm
